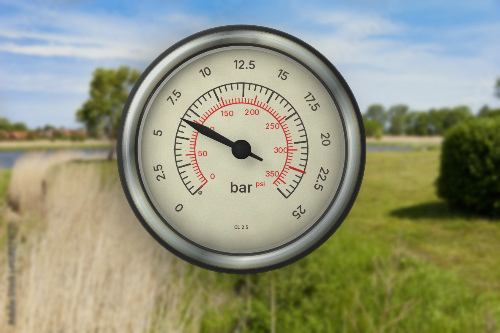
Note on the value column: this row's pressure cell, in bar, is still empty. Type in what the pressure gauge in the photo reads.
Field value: 6.5 bar
